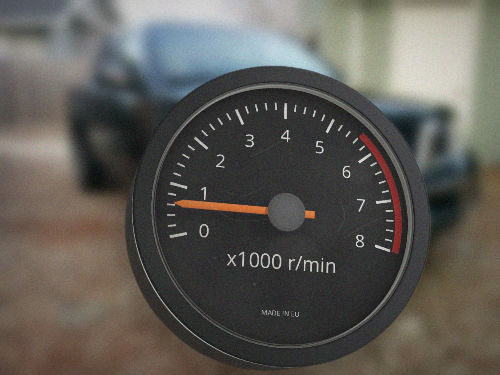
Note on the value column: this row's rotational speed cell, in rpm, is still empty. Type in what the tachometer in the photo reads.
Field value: 600 rpm
